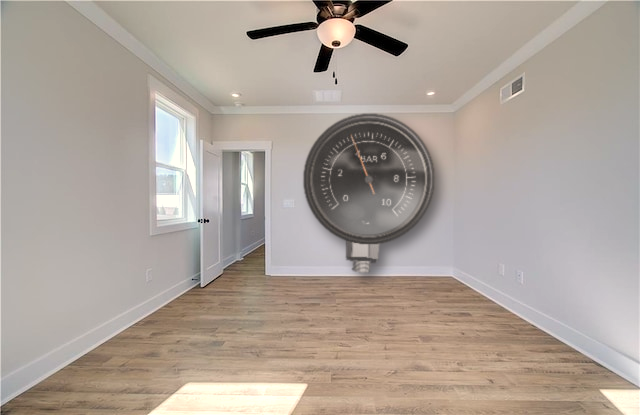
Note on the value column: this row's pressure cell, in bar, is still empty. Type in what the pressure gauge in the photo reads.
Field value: 4 bar
